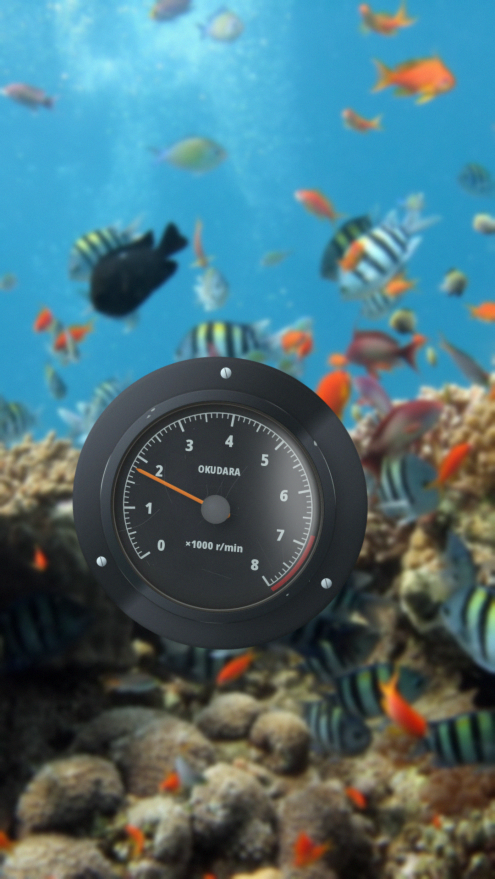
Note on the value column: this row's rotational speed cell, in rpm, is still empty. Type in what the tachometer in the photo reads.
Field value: 1800 rpm
